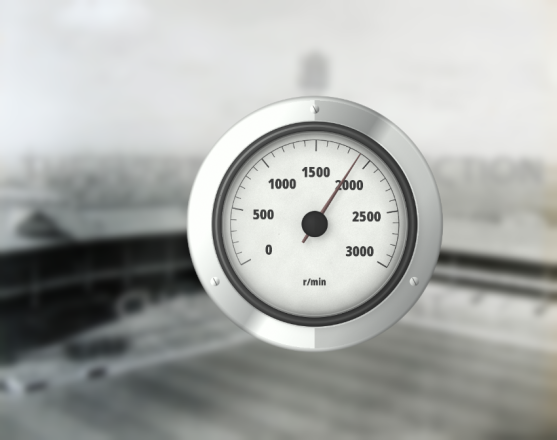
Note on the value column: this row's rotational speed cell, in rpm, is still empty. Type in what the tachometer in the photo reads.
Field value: 1900 rpm
